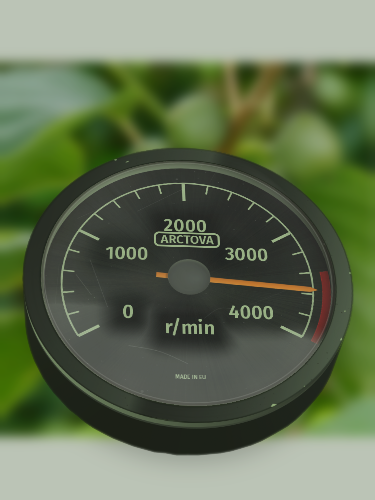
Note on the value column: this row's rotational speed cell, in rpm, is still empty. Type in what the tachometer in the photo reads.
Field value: 3600 rpm
